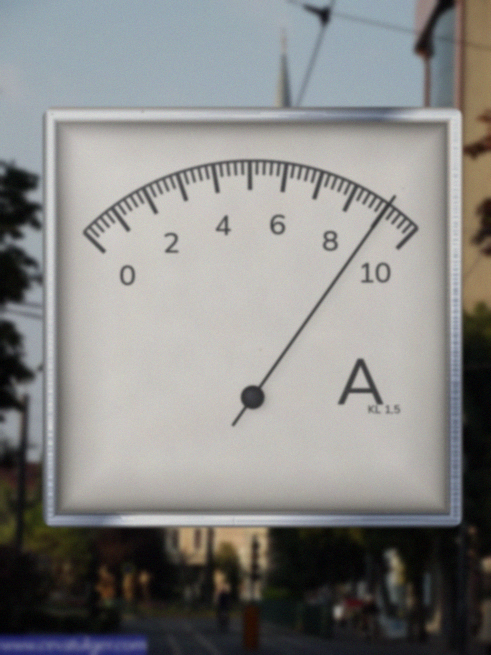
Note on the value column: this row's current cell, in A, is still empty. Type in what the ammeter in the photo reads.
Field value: 9 A
